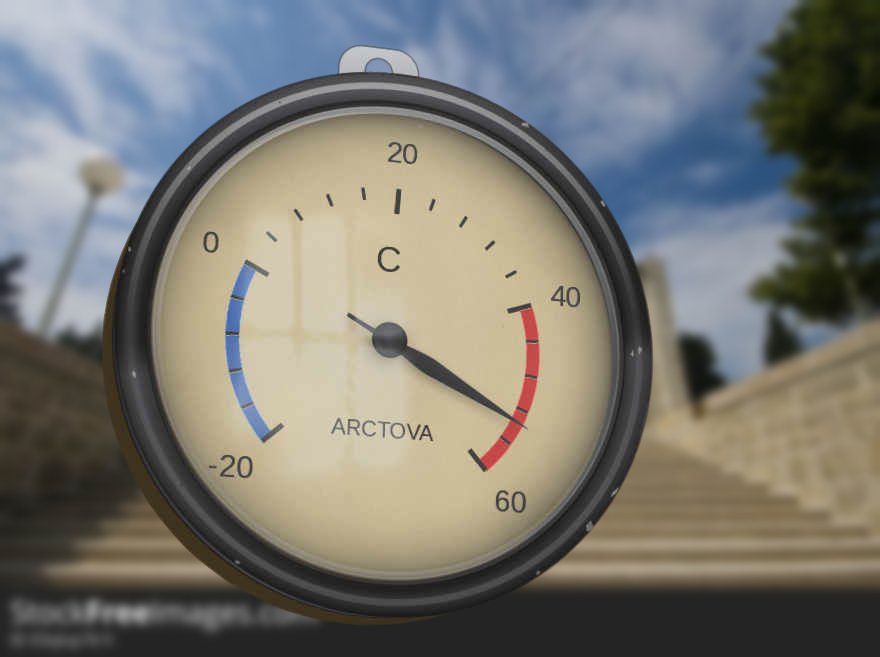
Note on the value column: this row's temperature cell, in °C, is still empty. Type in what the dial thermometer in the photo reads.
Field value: 54 °C
